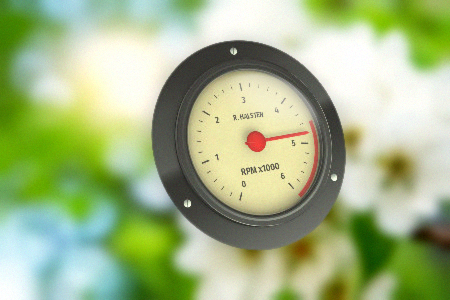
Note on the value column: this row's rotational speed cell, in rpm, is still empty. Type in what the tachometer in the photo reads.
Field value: 4800 rpm
